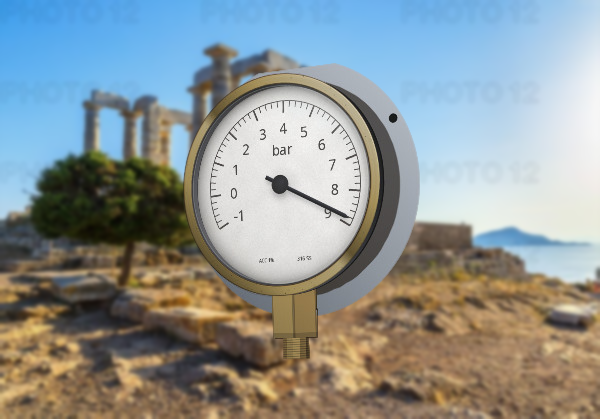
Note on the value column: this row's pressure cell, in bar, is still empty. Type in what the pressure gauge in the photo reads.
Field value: 8.8 bar
